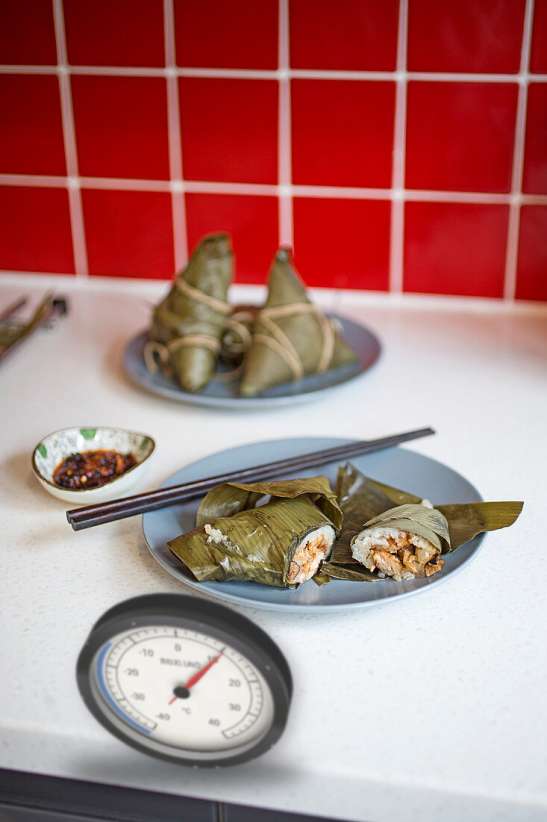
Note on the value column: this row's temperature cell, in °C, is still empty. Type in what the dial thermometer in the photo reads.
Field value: 10 °C
